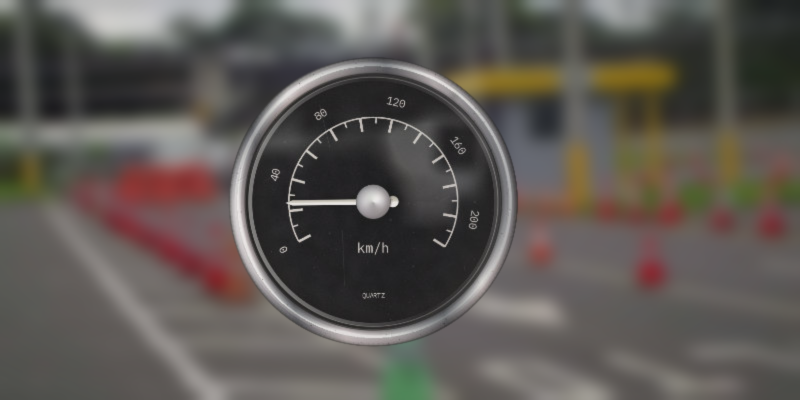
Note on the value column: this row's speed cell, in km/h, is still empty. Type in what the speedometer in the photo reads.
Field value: 25 km/h
